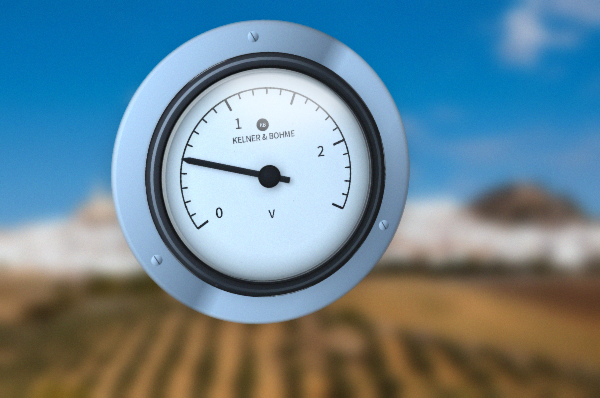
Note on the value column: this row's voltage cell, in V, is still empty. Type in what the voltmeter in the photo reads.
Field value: 0.5 V
